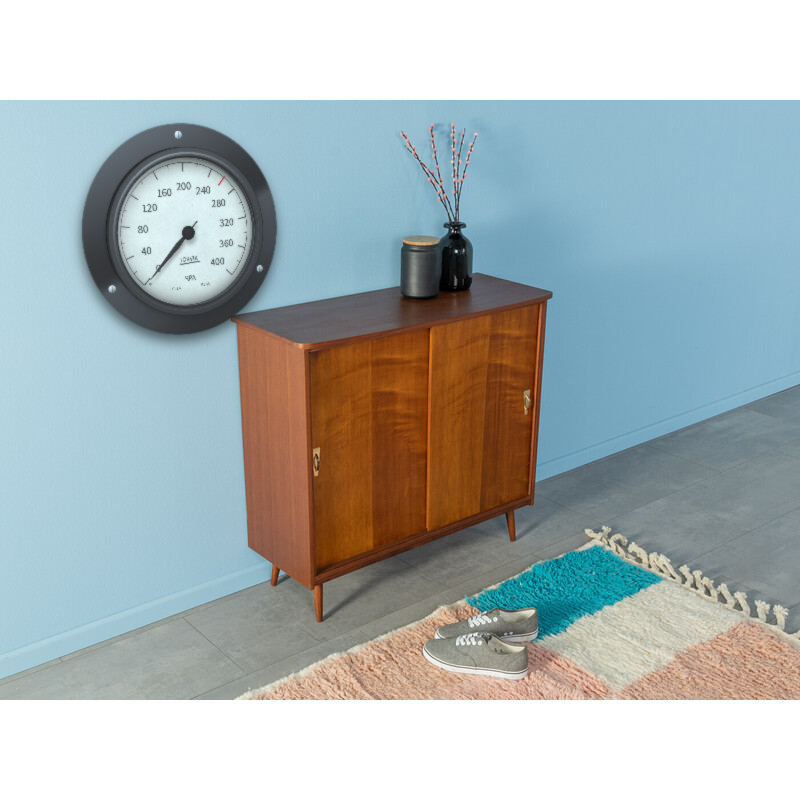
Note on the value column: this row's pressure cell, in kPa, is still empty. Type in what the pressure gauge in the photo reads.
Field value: 0 kPa
